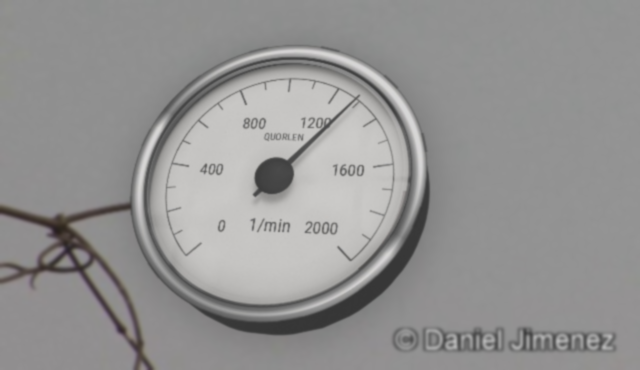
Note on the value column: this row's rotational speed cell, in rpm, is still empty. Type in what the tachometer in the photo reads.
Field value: 1300 rpm
